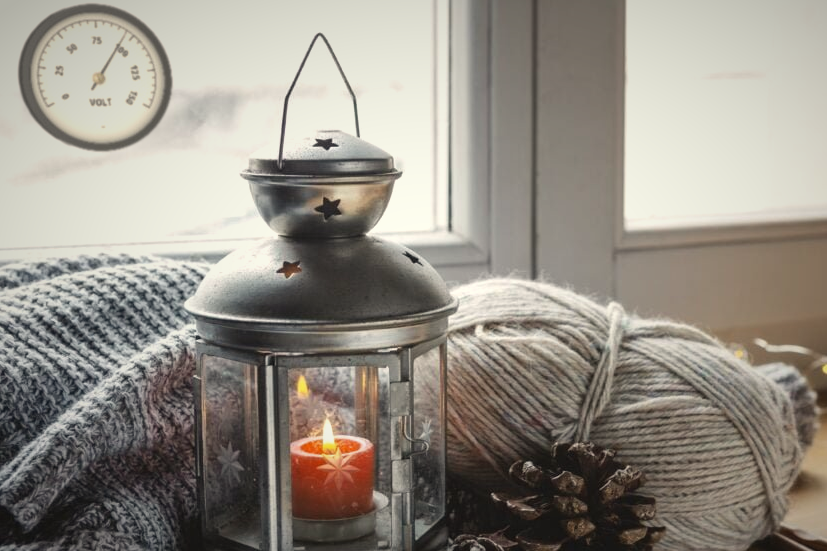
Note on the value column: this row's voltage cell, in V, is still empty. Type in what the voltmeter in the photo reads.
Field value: 95 V
